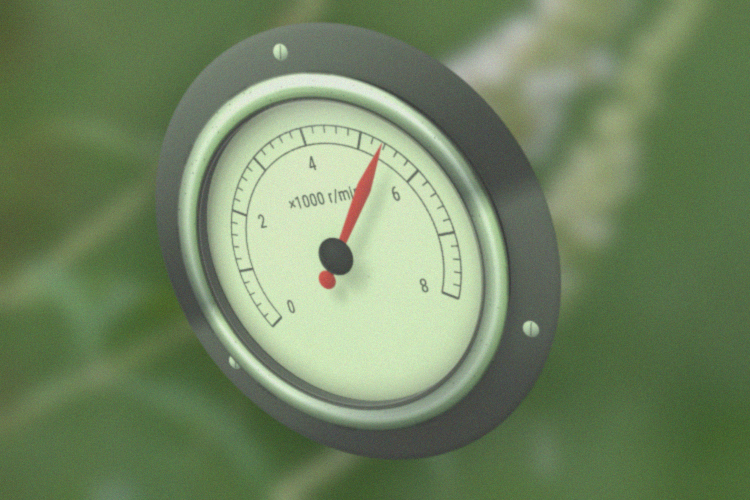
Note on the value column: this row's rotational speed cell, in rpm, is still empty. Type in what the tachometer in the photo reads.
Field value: 5400 rpm
